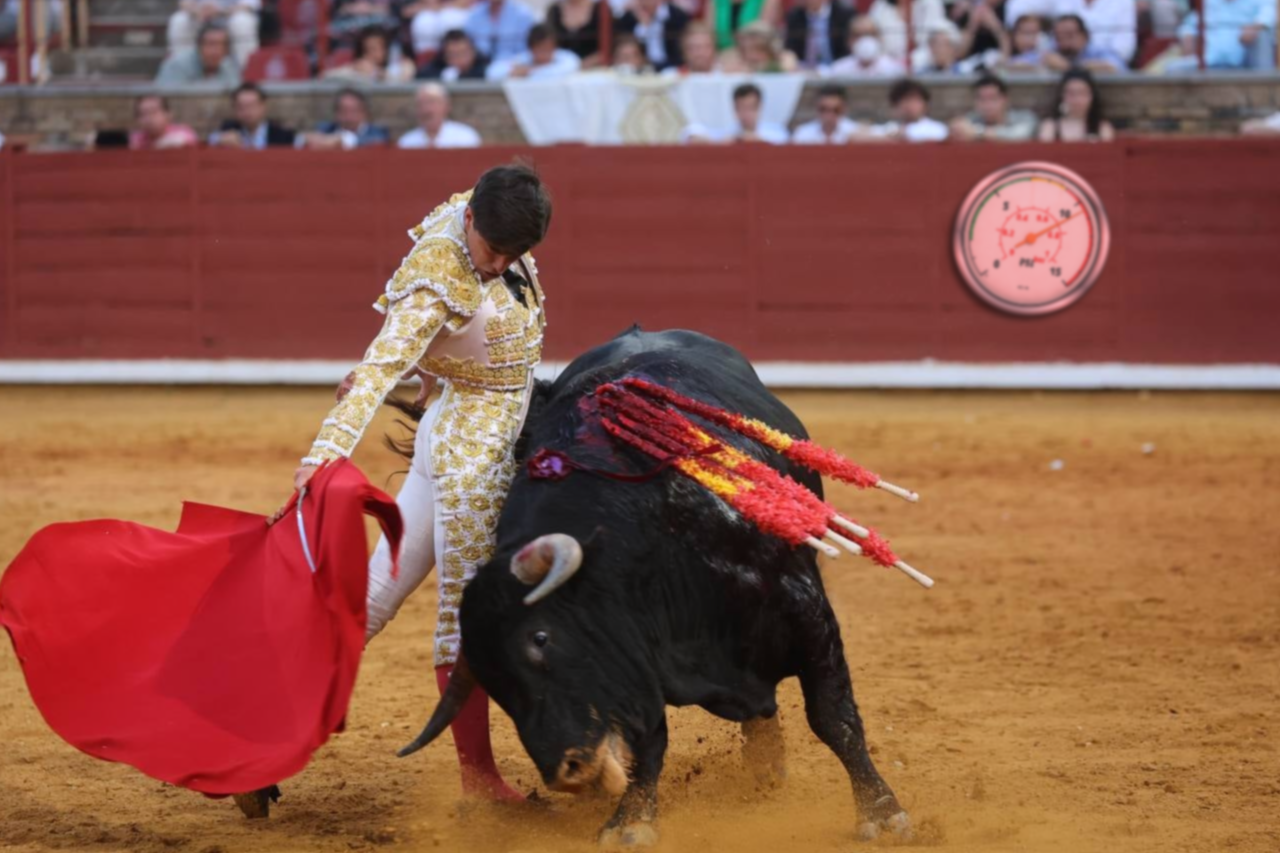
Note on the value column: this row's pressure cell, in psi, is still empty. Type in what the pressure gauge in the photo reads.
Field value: 10.5 psi
